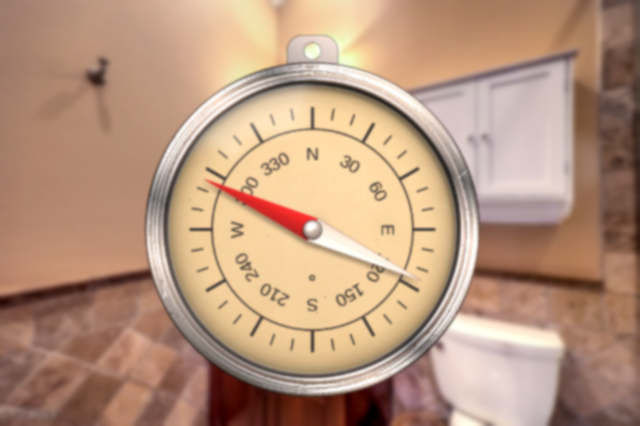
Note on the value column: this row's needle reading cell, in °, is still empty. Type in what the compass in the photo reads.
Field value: 295 °
